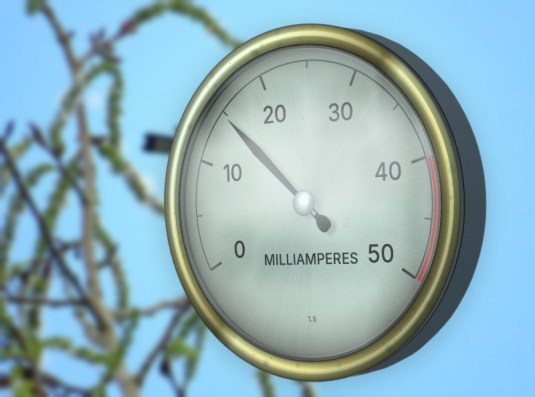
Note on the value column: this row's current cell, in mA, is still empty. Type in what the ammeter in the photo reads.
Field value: 15 mA
